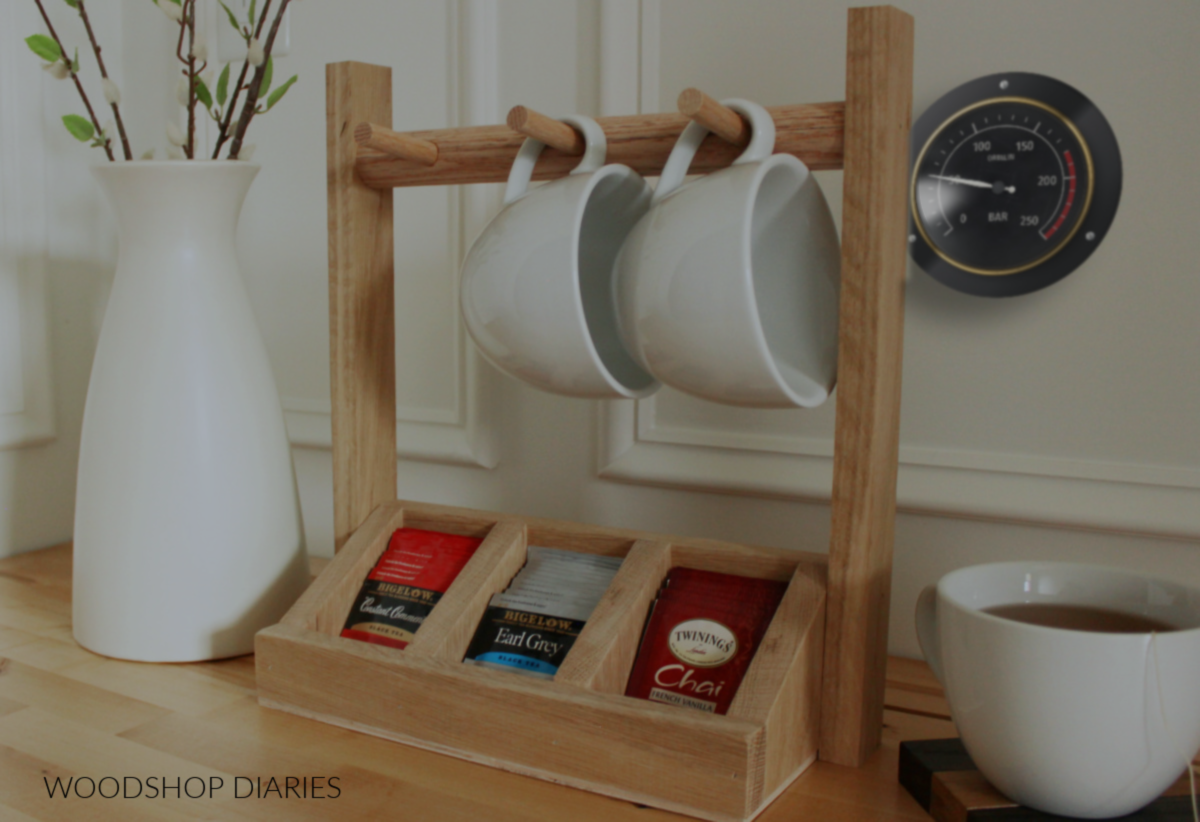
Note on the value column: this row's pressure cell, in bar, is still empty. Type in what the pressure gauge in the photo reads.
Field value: 50 bar
